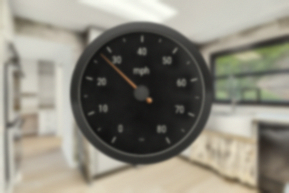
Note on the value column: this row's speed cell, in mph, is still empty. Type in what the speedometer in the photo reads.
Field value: 27.5 mph
